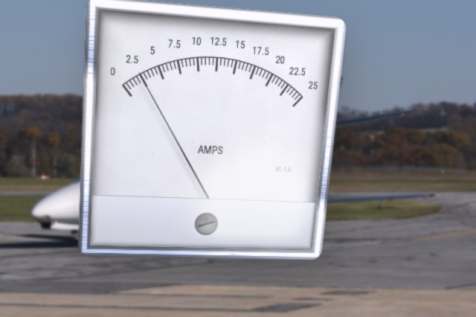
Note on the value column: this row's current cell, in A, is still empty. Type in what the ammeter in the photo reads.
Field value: 2.5 A
